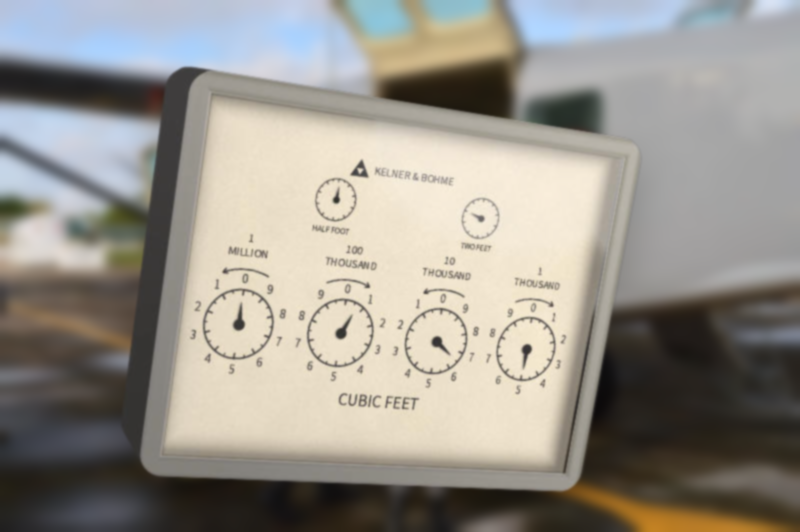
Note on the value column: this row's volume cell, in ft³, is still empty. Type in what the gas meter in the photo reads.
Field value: 6500 ft³
